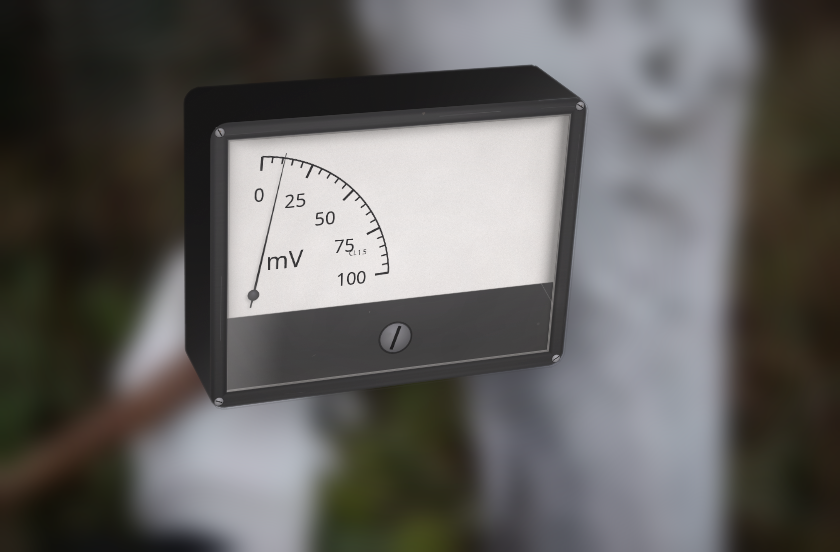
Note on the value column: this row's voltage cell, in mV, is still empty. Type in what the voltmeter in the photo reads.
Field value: 10 mV
